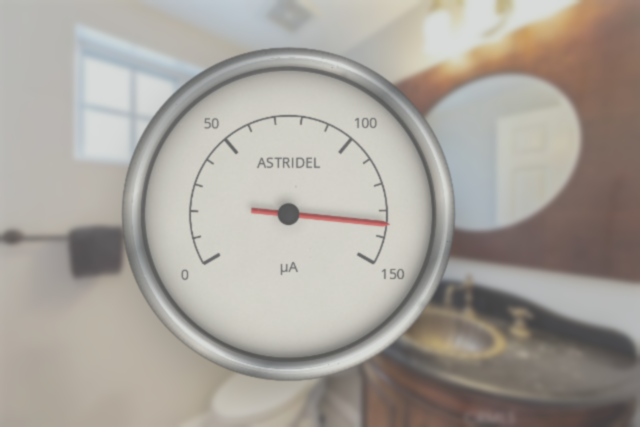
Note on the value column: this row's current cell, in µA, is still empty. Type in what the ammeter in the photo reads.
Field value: 135 µA
